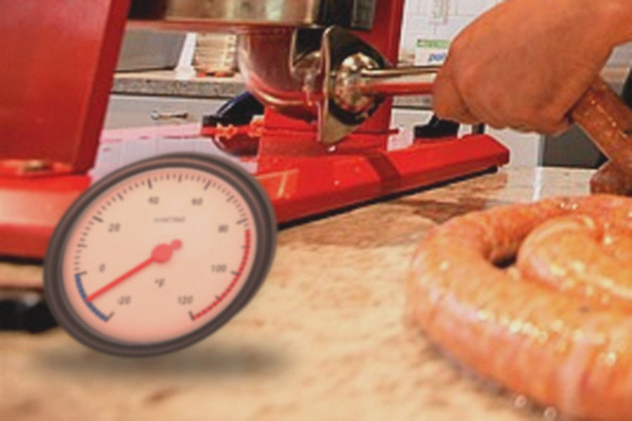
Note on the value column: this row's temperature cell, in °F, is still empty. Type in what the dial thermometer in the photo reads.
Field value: -10 °F
